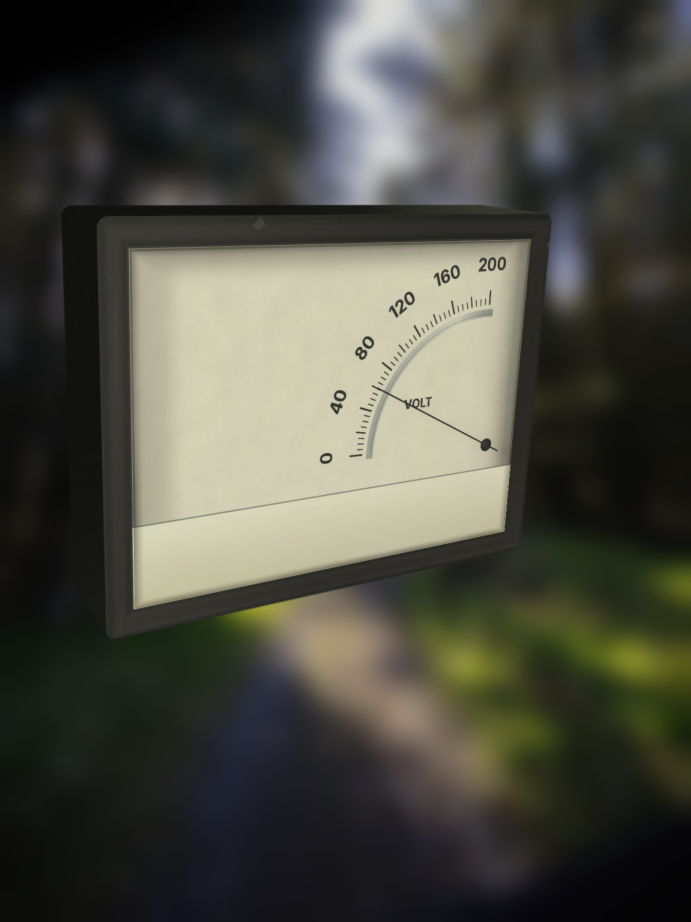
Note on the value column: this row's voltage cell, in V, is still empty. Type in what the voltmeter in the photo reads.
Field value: 60 V
